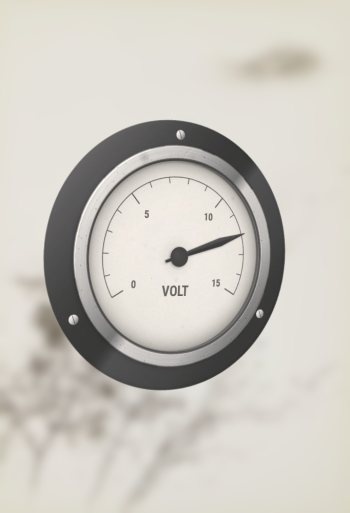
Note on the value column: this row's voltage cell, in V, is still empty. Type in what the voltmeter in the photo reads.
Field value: 12 V
